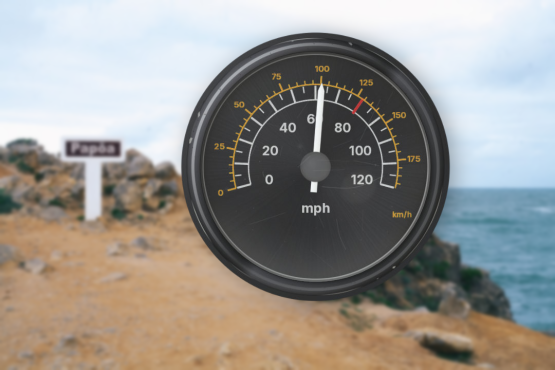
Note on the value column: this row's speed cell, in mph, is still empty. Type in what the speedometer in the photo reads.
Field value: 62.5 mph
